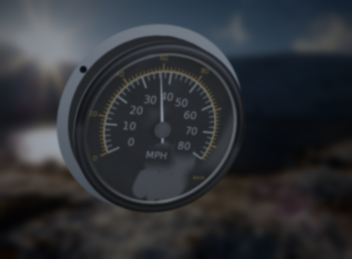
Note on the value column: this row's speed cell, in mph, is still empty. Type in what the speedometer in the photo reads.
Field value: 36 mph
